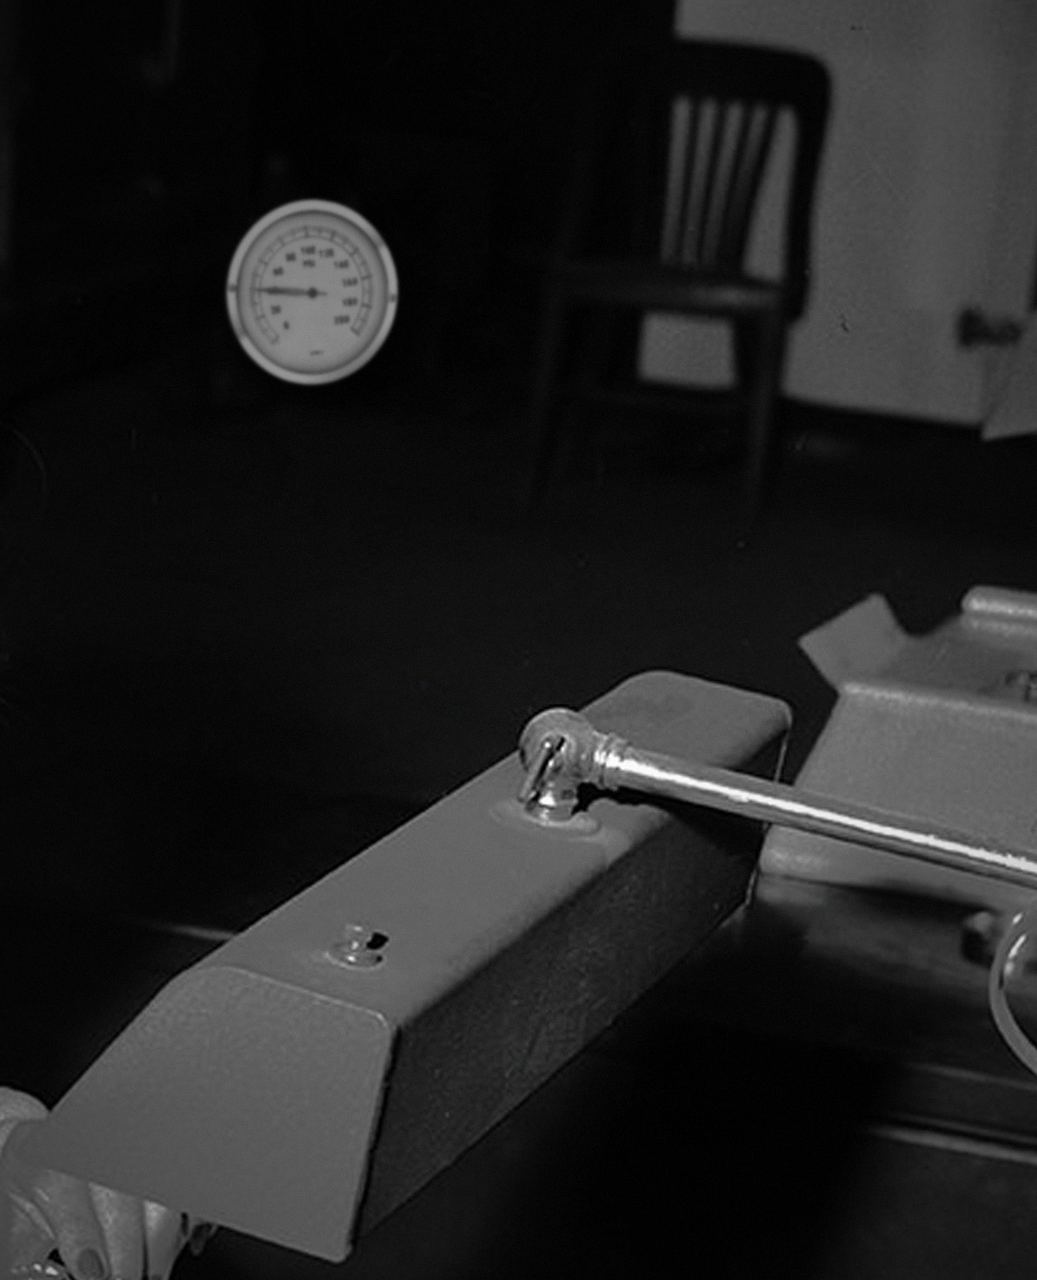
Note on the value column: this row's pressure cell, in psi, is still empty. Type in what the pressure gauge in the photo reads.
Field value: 40 psi
